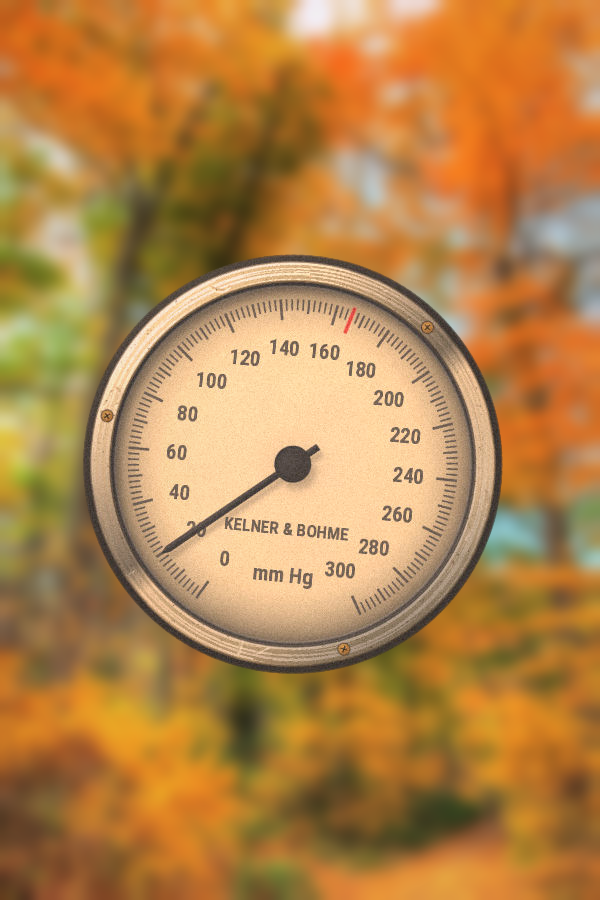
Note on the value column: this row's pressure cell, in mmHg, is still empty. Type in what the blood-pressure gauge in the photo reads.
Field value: 20 mmHg
